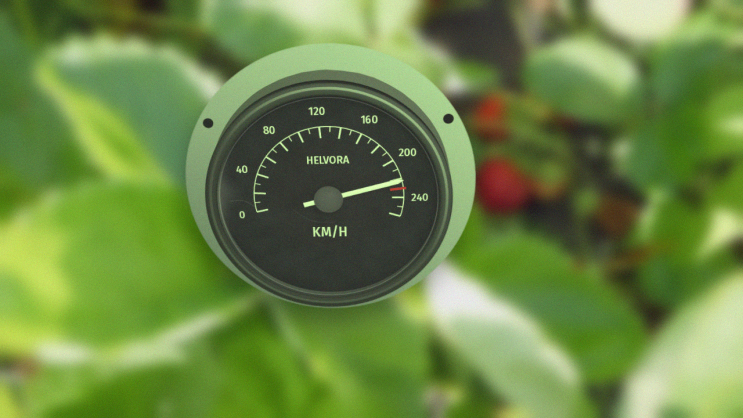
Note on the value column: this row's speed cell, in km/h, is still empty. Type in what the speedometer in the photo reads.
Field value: 220 km/h
